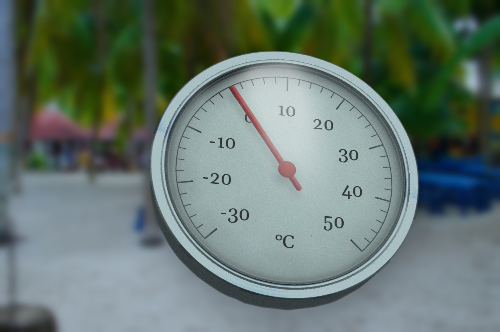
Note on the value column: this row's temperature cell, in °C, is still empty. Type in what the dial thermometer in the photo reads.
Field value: 0 °C
